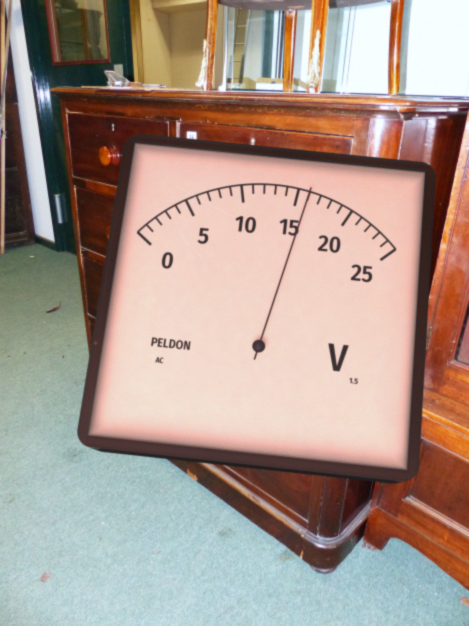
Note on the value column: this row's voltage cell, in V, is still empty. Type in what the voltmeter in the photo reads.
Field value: 16 V
